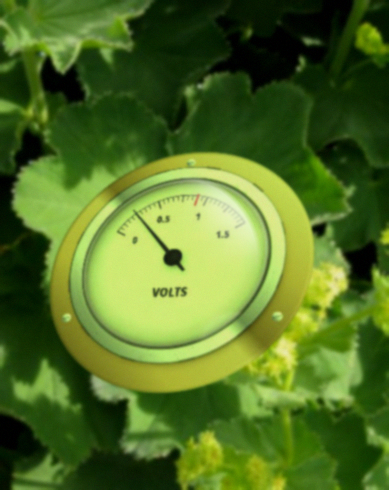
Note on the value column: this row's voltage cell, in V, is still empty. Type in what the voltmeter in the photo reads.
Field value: 0.25 V
